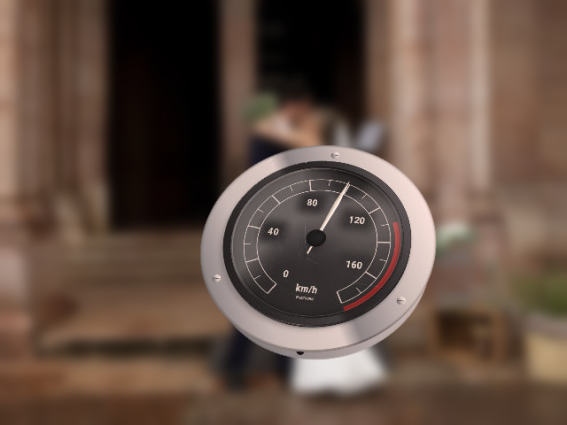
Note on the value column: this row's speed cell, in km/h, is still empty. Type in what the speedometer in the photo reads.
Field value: 100 km/h
